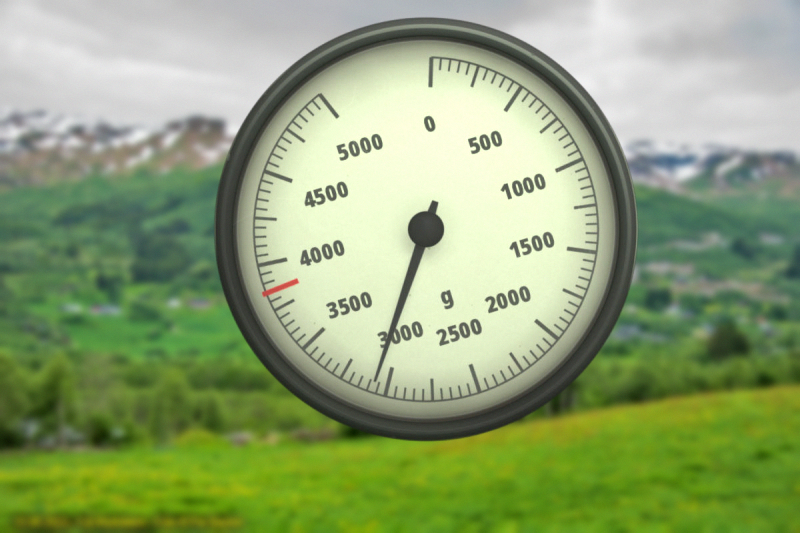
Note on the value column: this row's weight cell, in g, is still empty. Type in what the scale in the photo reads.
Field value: 3075 g
